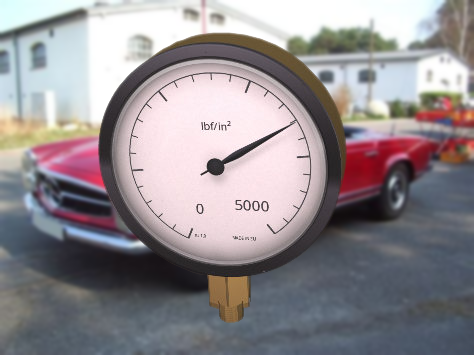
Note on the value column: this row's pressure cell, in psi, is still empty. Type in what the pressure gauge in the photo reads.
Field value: 3600 psi
